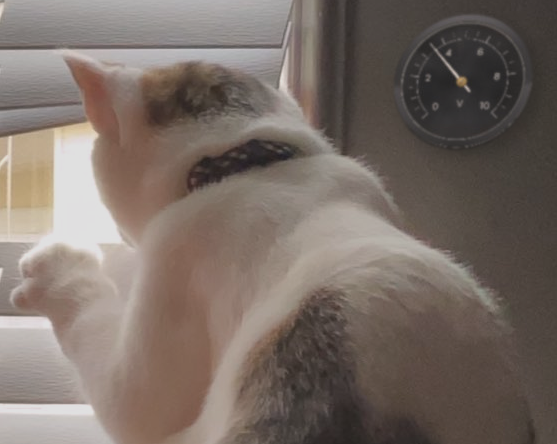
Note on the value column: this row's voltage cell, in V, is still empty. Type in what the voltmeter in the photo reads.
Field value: 3.5 V
